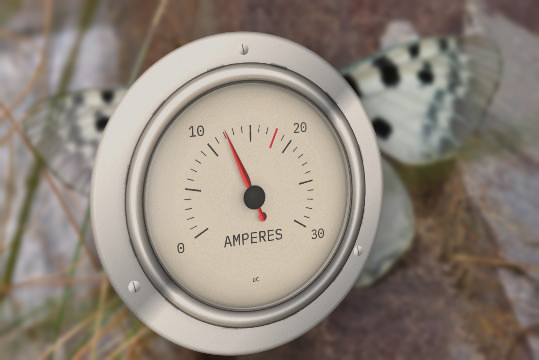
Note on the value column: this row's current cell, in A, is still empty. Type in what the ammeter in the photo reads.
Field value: 12 A
